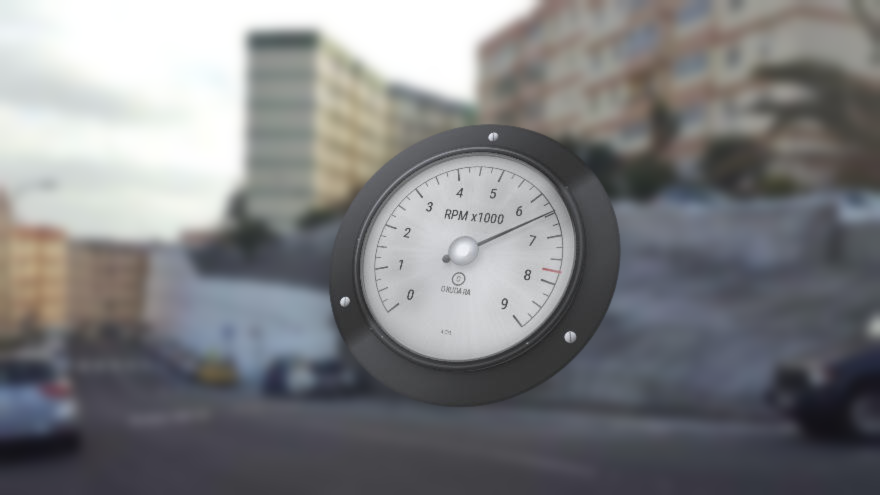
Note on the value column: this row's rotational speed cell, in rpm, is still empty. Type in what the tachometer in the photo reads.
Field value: 6500 rpm
